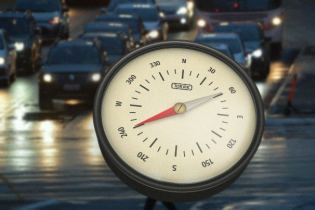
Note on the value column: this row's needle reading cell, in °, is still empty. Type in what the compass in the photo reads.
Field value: 240 °
